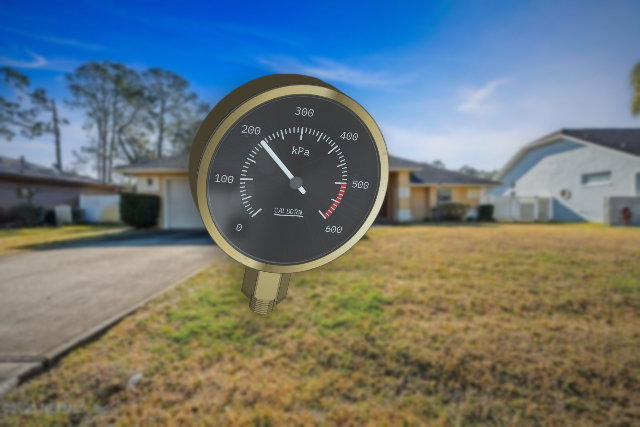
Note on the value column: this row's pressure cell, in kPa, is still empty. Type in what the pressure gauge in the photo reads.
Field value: 200 kPa
